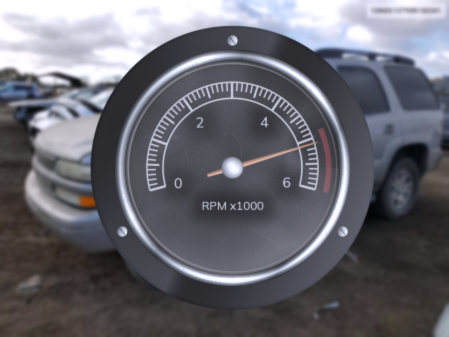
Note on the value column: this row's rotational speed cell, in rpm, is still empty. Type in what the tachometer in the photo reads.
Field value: 5100 rpm
